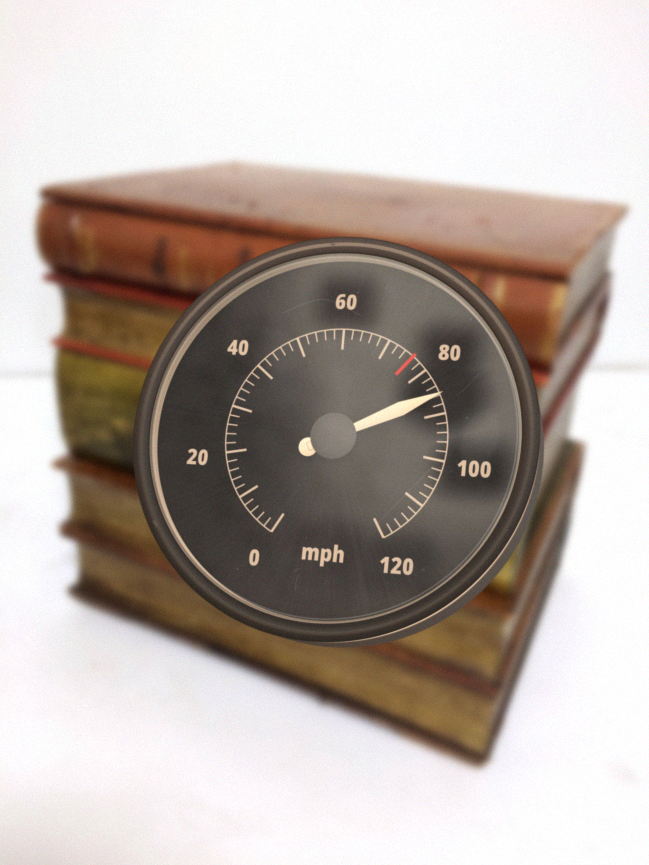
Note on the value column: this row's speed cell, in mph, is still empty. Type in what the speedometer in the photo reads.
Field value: 86 mph
